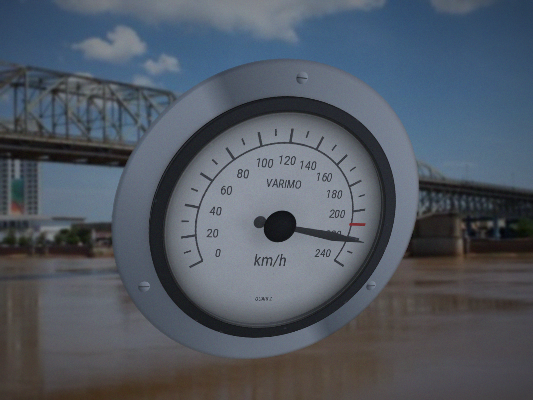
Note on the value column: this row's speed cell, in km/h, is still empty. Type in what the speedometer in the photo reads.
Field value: 220 km/h
